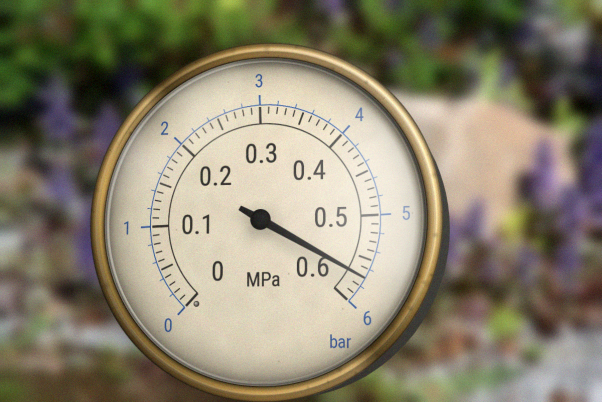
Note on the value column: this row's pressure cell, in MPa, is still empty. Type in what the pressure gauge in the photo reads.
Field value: 0.57 MPa
